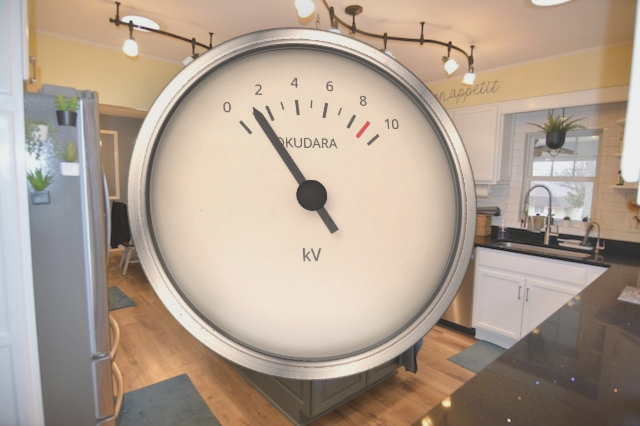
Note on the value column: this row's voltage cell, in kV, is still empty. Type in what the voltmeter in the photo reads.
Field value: 1 kV
